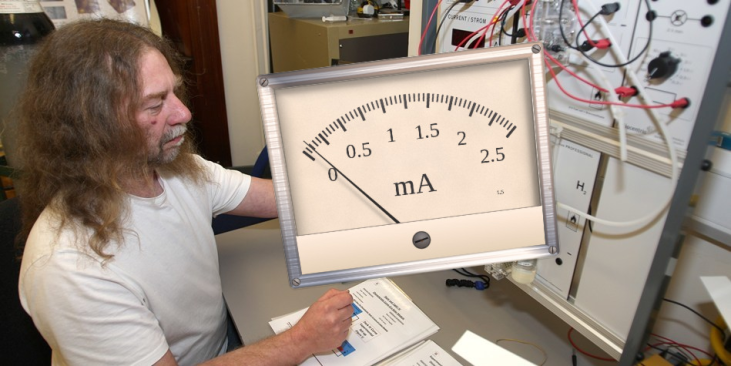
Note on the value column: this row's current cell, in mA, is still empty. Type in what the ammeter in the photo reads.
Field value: 0.1 mA
